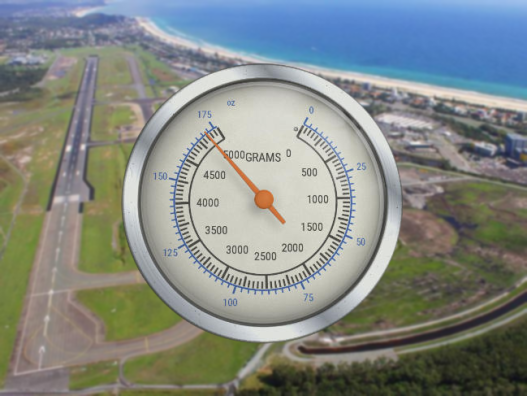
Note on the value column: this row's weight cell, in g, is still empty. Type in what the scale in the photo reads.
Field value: 4850 g
